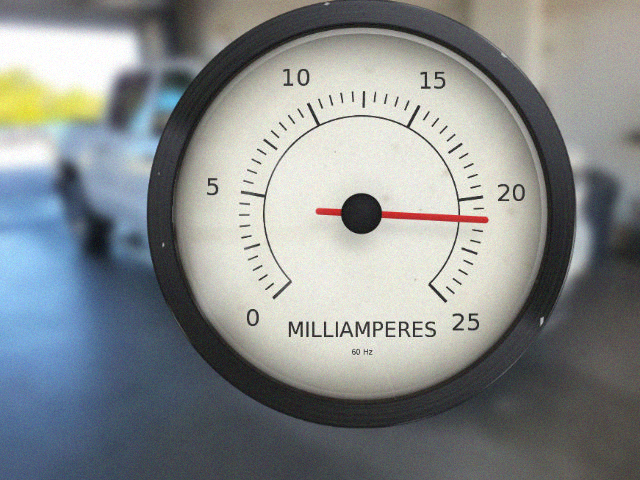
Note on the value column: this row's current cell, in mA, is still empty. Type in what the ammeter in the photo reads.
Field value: 21 mA
